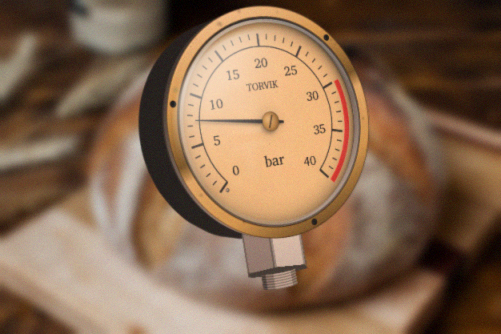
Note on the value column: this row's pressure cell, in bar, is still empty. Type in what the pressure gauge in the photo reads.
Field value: 7.5 bar
